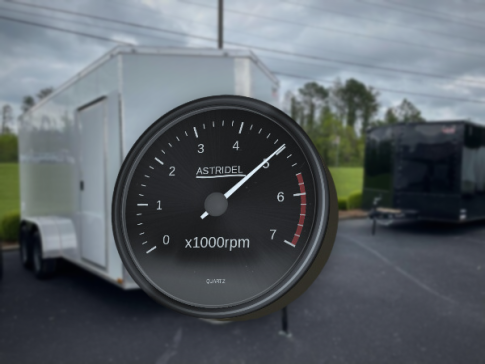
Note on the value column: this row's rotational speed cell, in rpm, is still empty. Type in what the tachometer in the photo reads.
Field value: 5000 rpm
